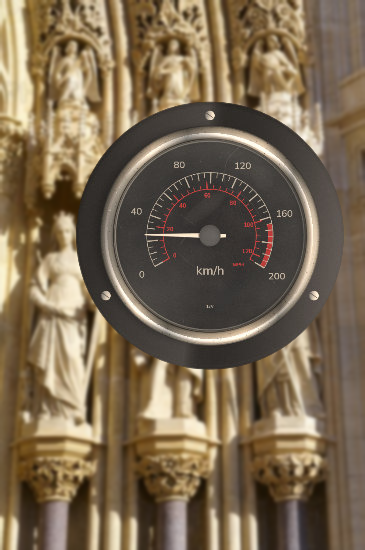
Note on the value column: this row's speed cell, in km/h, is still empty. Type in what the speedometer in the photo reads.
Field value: 25 km/h
